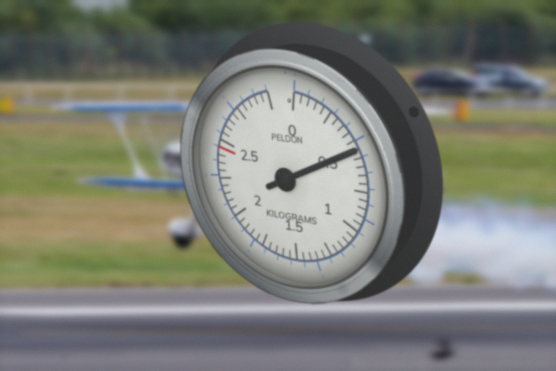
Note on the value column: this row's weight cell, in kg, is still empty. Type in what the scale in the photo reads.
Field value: 0.5 kg
